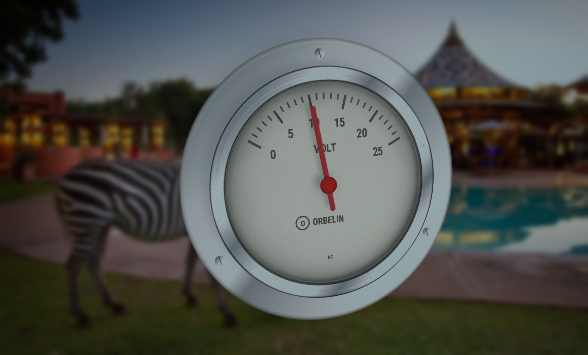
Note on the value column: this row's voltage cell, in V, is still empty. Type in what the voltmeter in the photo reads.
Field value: 10 V
